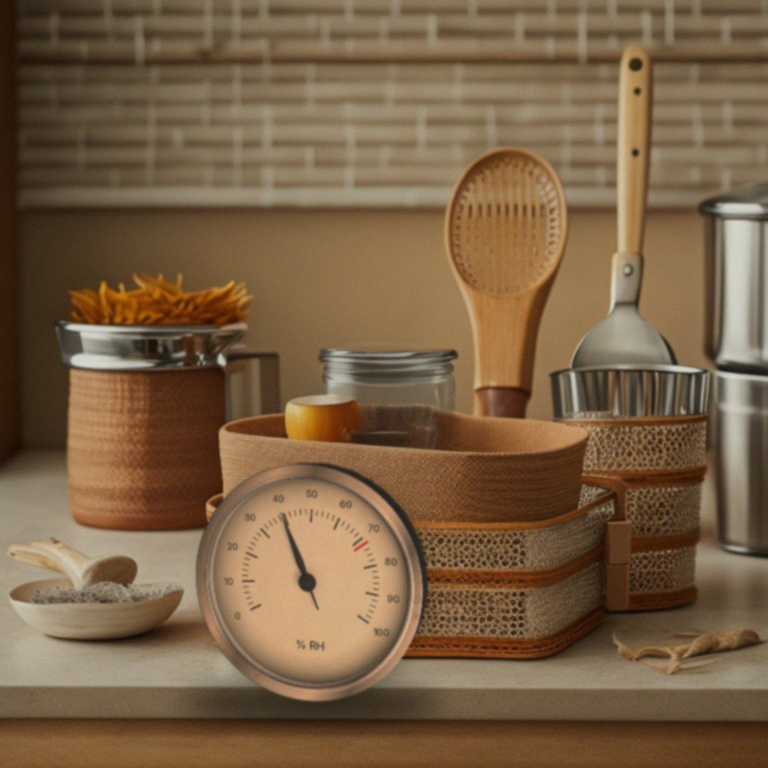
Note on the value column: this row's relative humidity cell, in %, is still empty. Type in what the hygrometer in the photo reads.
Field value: 40 %
